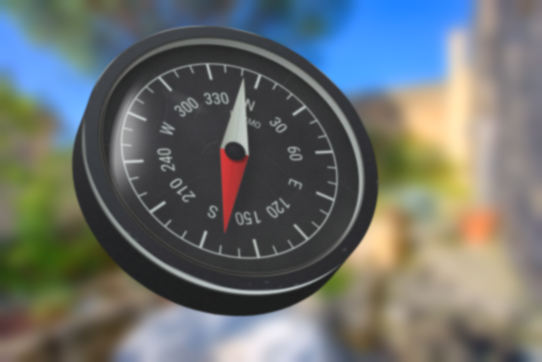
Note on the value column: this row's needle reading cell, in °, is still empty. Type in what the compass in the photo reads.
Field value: 170 °
